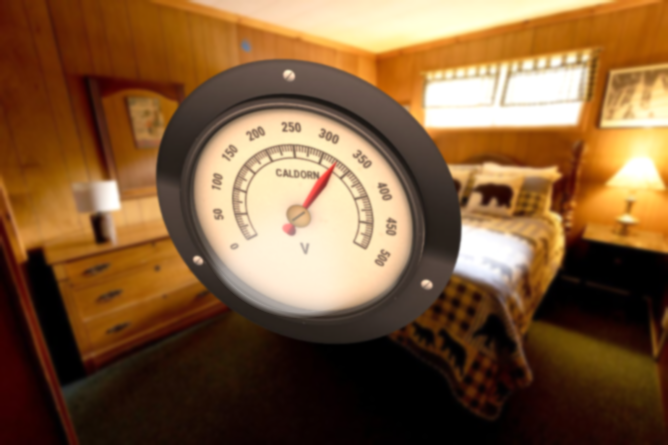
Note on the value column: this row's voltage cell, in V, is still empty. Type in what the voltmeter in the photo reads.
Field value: 325 V
